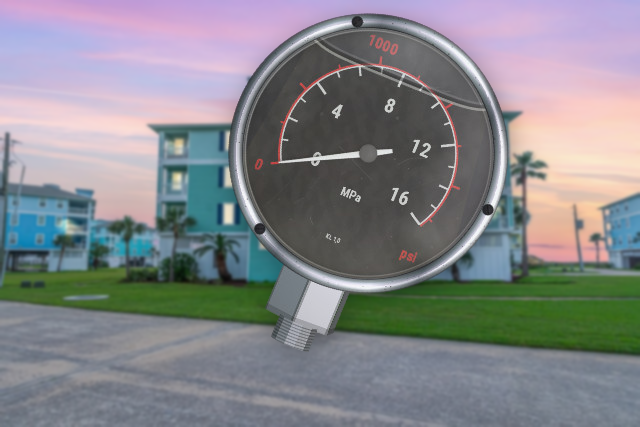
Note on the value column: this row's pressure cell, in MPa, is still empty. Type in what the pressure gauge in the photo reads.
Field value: 0 MPa
